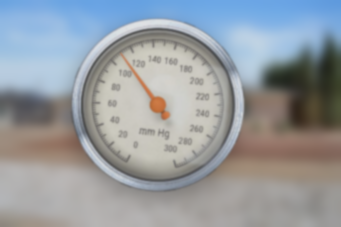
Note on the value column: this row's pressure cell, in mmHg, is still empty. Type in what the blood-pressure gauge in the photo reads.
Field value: 110 mmHg
